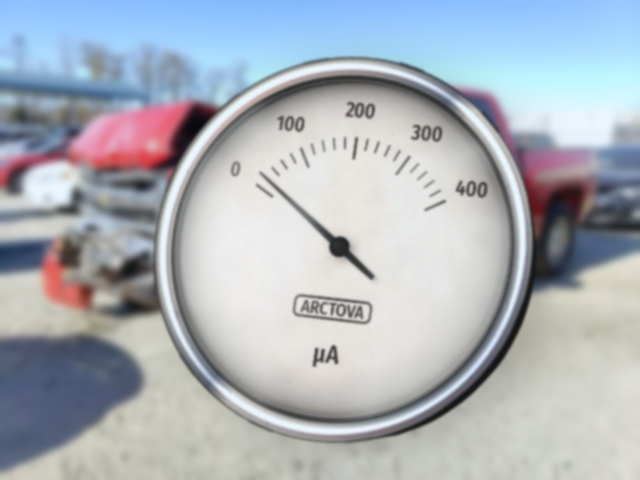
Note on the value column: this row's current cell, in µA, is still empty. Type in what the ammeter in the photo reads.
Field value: 20 µA
